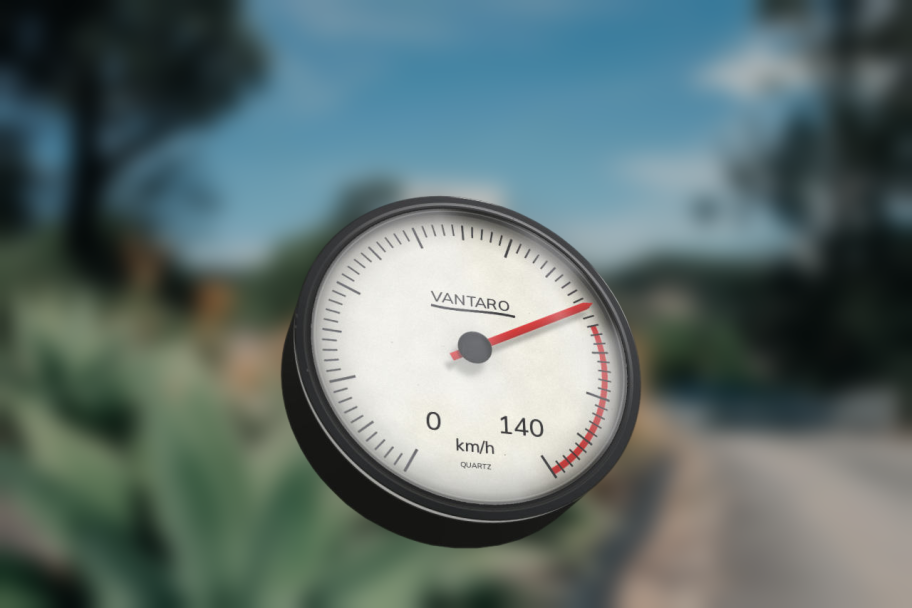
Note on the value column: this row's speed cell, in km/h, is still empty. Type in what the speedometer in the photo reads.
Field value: 100 km/h
